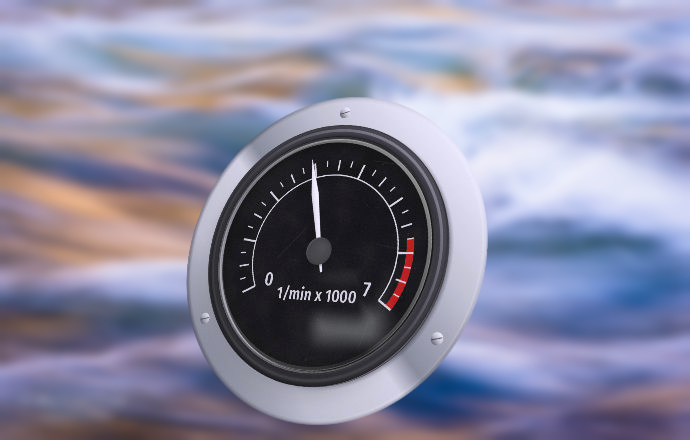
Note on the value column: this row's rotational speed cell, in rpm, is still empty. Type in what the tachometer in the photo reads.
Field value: 3000 rpm
